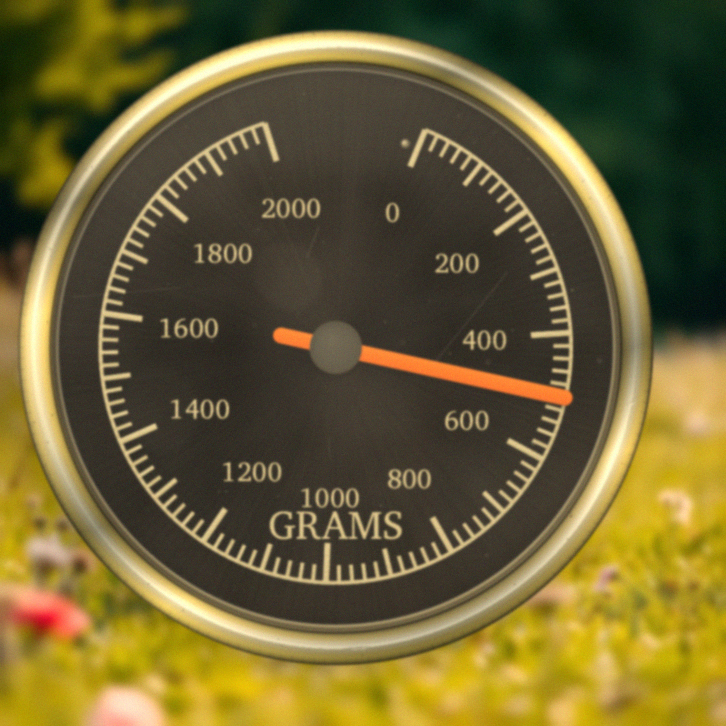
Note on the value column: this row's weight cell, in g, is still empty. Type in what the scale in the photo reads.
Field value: 500 g
